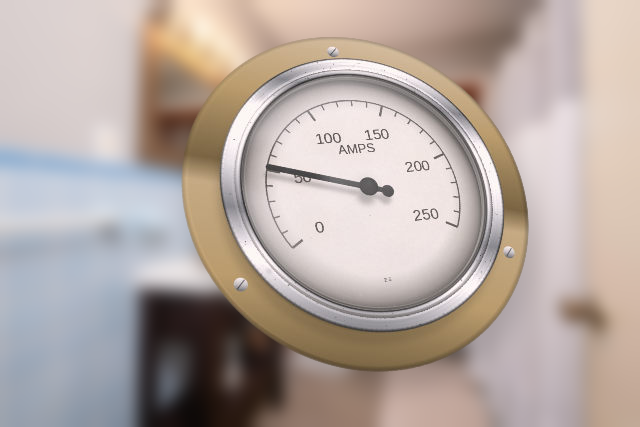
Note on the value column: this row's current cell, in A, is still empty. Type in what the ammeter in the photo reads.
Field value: 50 A
